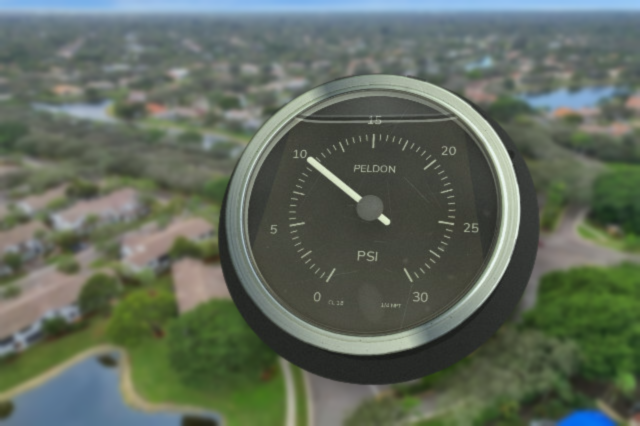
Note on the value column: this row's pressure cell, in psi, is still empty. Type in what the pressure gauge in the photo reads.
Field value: 10 psi
